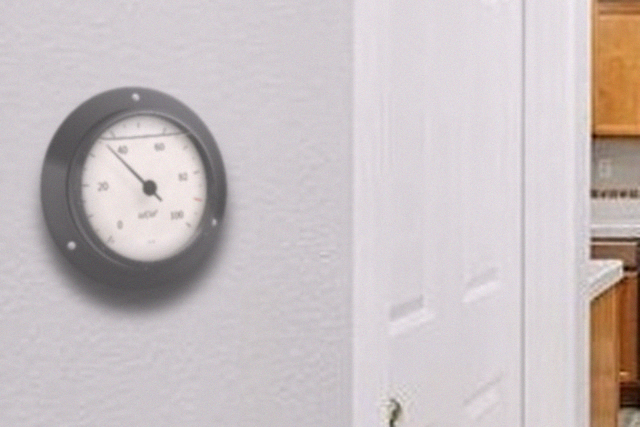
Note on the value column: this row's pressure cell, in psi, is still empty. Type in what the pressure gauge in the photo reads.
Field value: 35 psi
